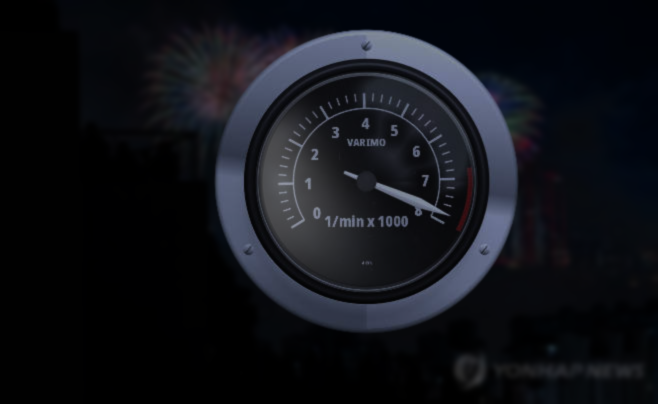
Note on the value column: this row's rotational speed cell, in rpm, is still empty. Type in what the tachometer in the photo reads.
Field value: 7800 rpm
